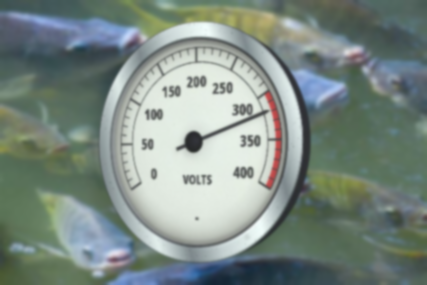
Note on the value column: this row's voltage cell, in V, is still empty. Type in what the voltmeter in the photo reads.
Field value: 320 V
